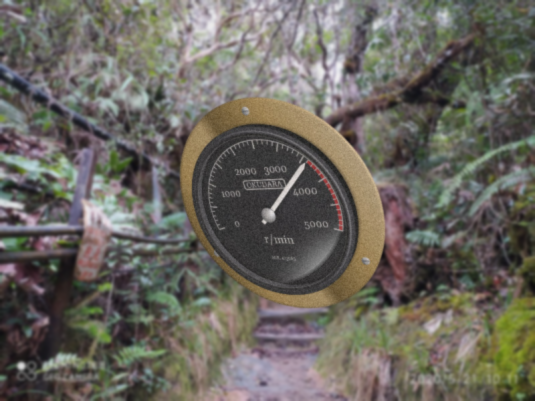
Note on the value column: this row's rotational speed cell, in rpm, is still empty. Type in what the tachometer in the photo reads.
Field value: 3600 rpm
